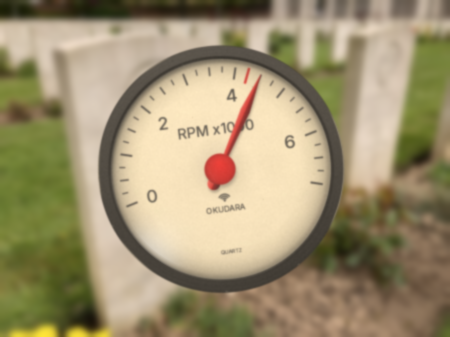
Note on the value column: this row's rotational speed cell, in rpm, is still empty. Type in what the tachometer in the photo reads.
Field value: 4500 rpm
